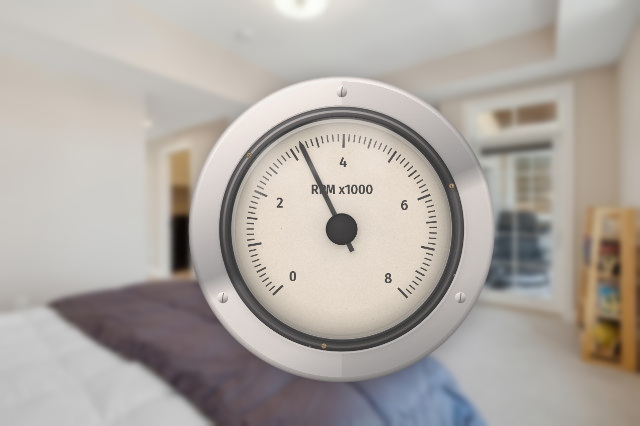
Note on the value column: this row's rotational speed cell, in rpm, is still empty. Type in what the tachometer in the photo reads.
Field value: 3200 rpm
